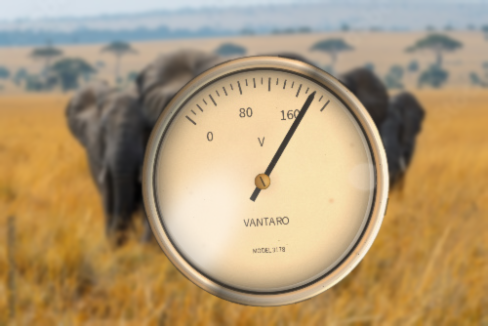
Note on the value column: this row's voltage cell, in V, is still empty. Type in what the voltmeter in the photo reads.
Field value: 180 V
